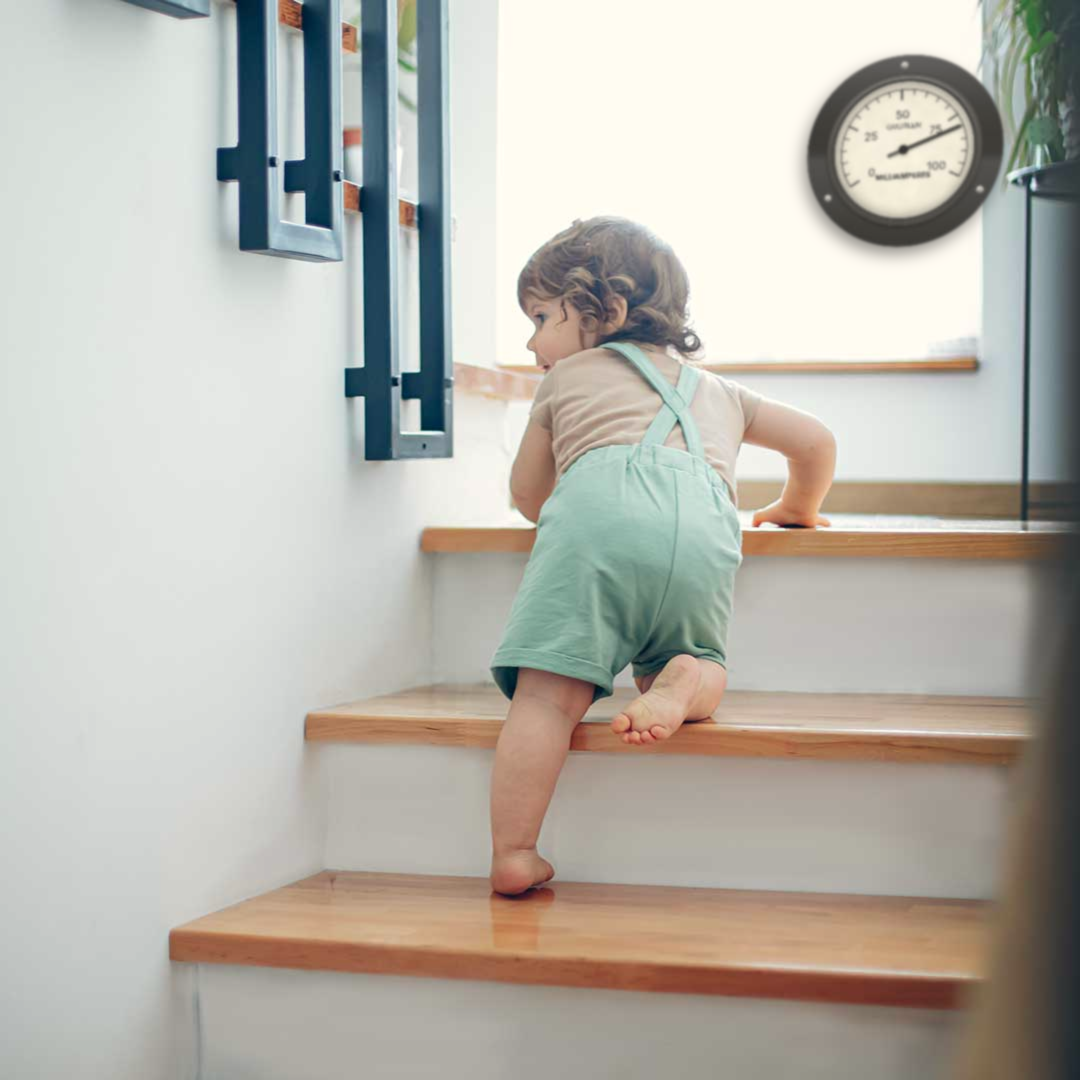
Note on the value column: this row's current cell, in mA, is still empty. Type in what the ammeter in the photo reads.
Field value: 80 mA
